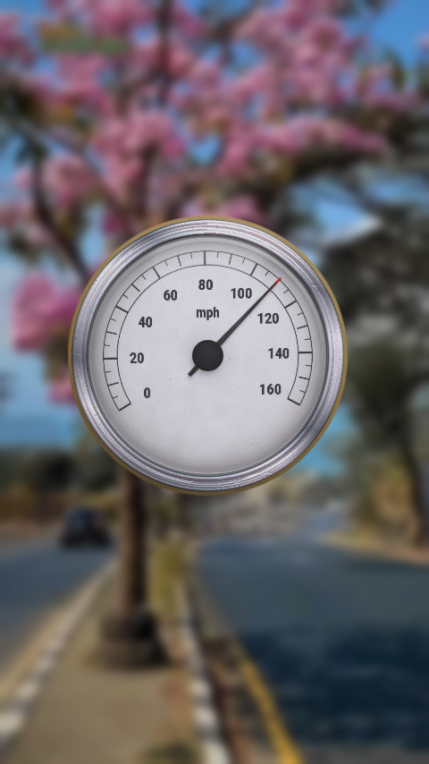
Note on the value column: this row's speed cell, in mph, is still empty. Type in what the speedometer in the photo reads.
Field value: 110 mph
